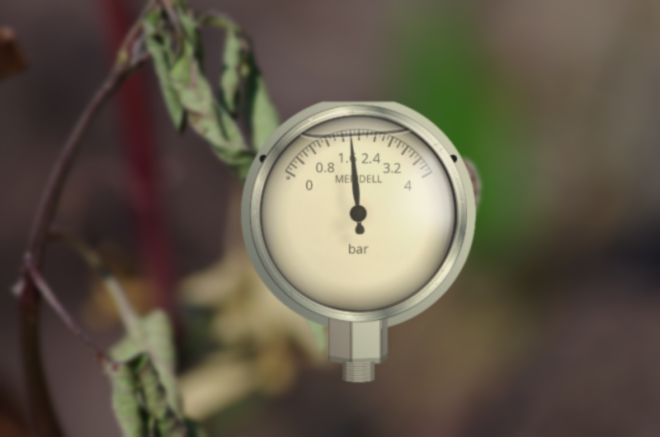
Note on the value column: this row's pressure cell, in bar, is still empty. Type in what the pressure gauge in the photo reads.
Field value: 1.8 bar
